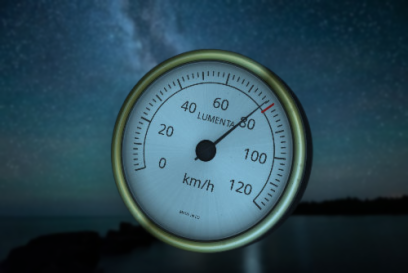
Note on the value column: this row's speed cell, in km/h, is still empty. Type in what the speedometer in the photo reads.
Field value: 78 km/h
